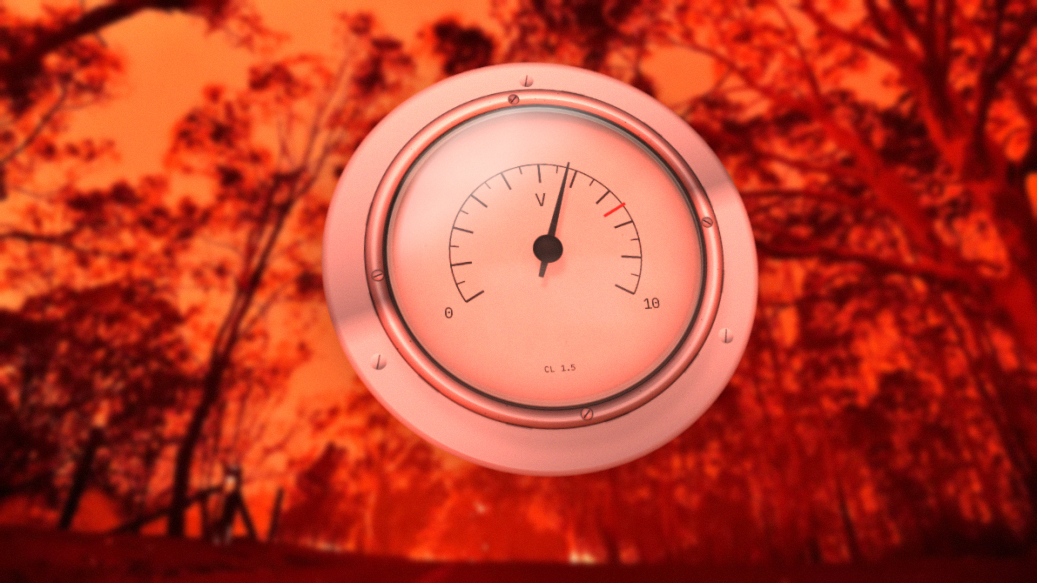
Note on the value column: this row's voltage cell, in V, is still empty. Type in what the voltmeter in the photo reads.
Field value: 5.75 V
